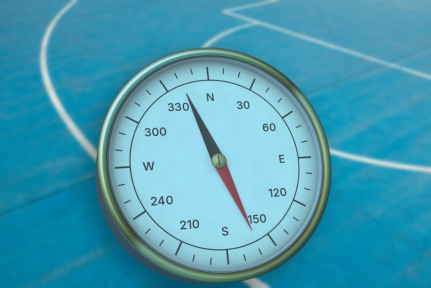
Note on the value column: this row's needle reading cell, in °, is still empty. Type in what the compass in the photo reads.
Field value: 160 °
